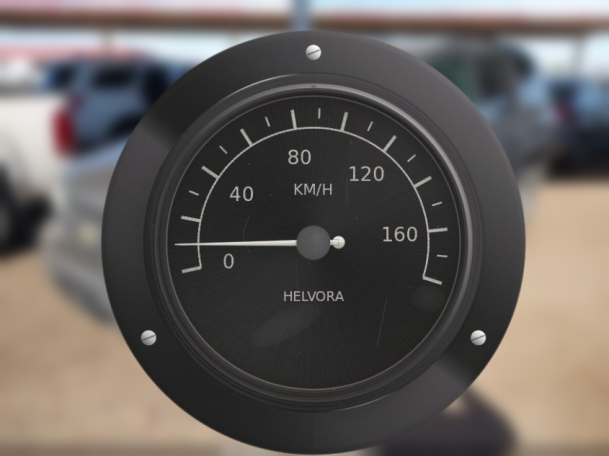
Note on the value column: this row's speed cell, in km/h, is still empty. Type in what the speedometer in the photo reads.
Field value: 10 km/h
